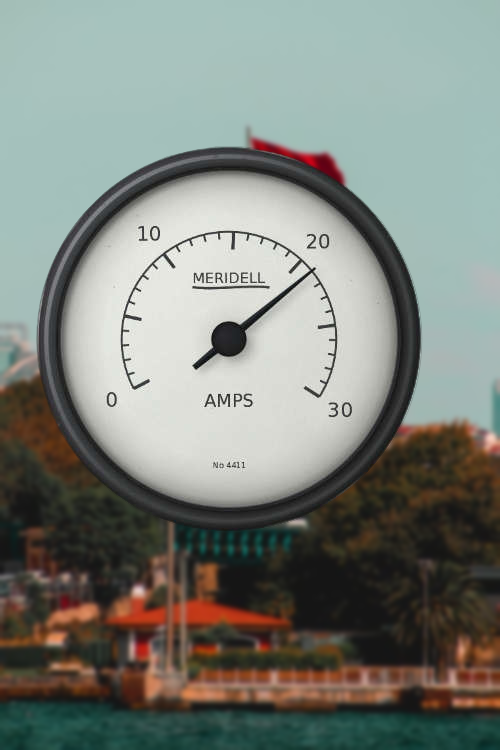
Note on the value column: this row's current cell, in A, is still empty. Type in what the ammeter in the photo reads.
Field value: 21 A
